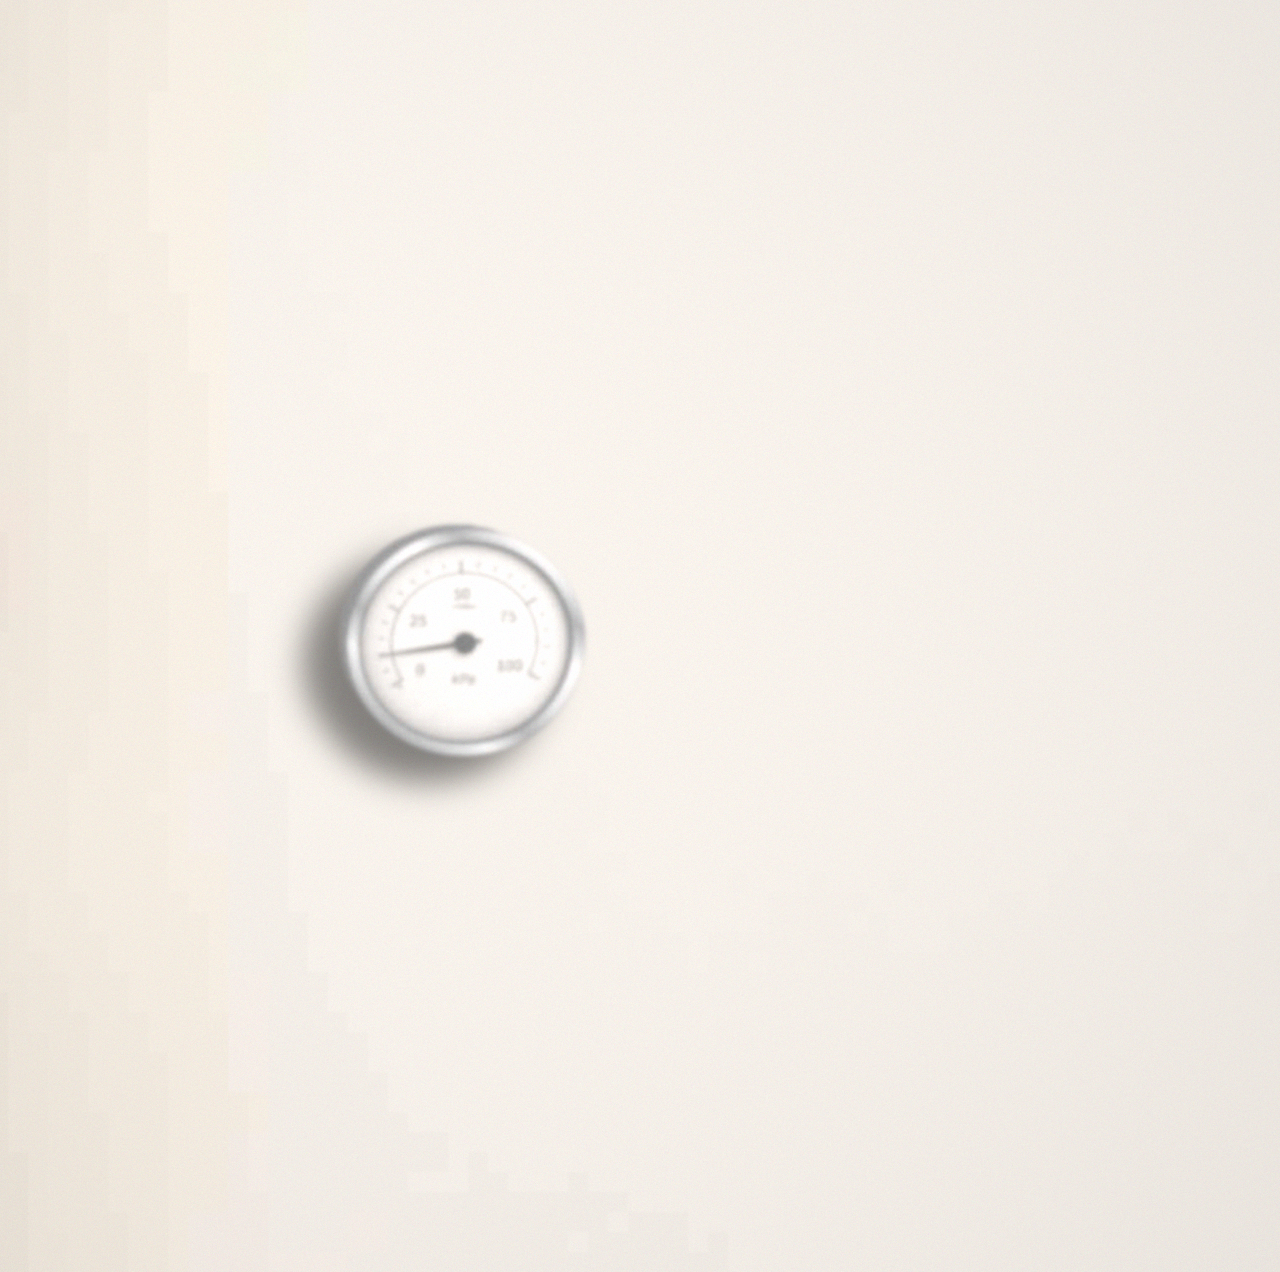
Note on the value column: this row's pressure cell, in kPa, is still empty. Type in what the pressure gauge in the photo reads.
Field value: 10 kPa
